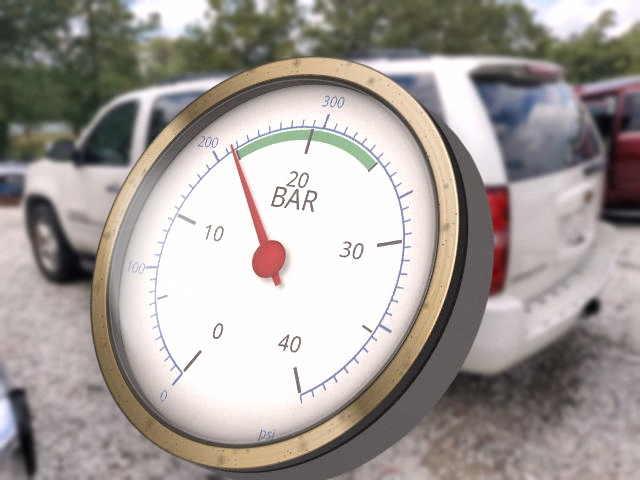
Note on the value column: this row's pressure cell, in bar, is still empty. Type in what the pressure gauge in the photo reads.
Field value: 15 bar
